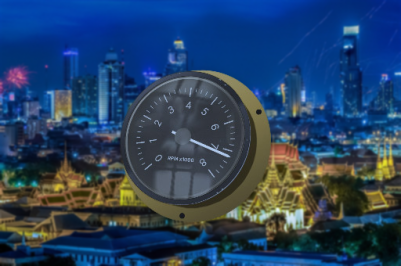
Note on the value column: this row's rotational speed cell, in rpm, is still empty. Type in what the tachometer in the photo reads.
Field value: 7200 rpm
